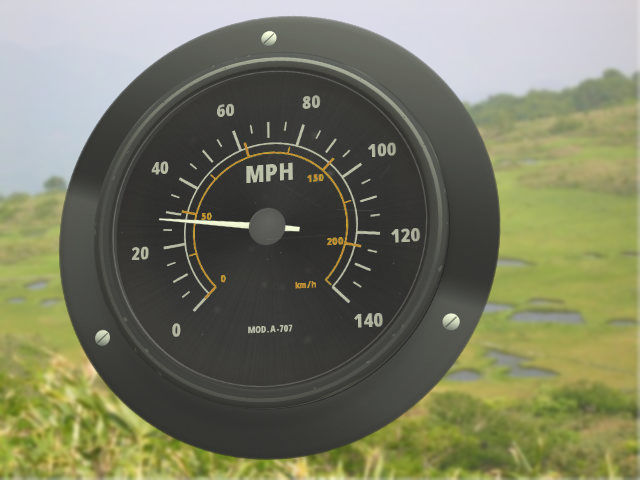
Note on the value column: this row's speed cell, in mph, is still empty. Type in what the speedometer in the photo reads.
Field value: 27.5 mph
